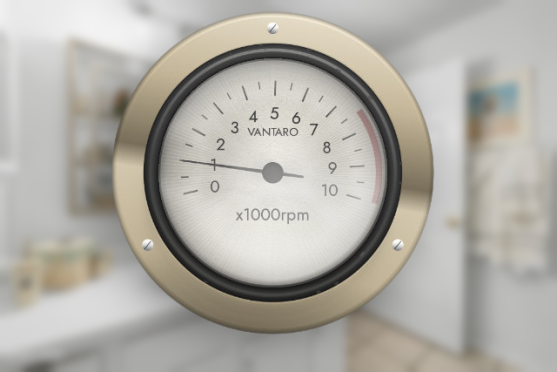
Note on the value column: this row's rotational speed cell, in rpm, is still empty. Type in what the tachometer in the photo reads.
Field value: 1000 rpm
